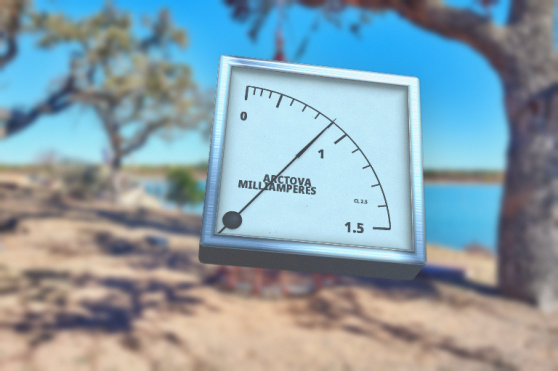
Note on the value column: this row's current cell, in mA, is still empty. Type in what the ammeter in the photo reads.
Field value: 0.9 mA
